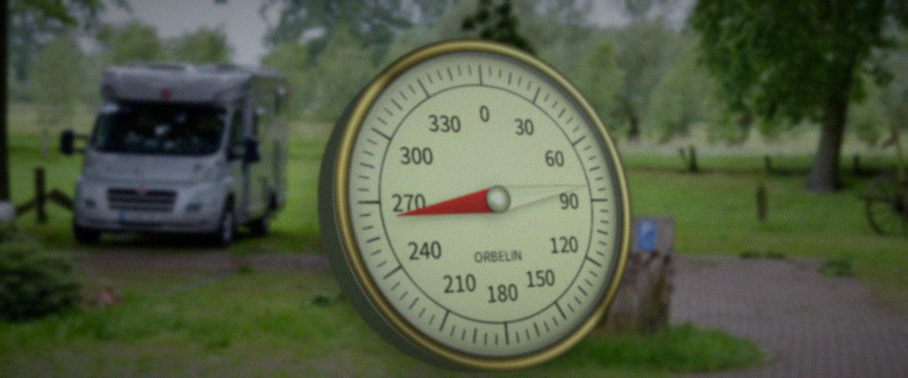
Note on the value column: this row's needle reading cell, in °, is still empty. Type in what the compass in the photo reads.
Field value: 262.5 °
